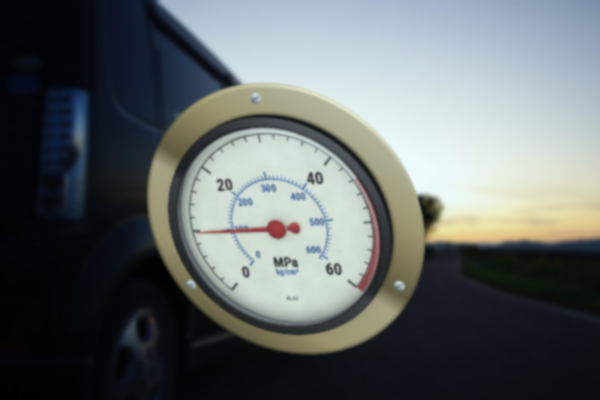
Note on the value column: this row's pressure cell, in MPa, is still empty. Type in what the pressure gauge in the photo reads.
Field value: 10 MPa
